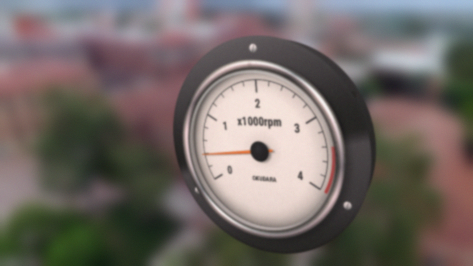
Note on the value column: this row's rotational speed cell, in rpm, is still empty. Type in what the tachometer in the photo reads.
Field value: 400 rpm
